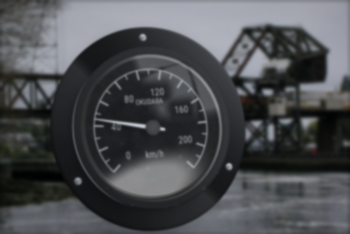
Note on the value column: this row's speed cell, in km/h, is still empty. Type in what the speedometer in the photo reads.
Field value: 45 km/h
